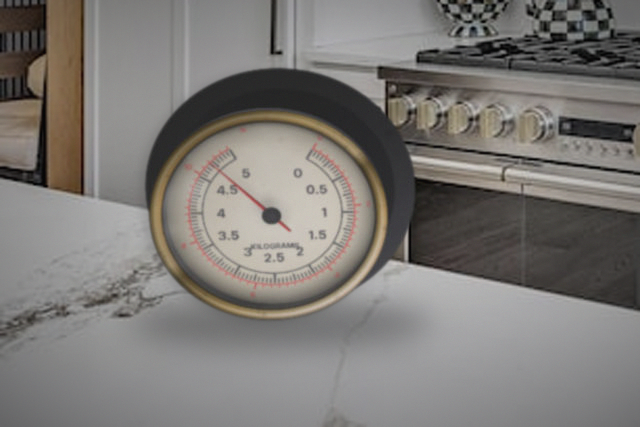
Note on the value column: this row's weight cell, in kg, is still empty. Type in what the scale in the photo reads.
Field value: 4.75 kg
